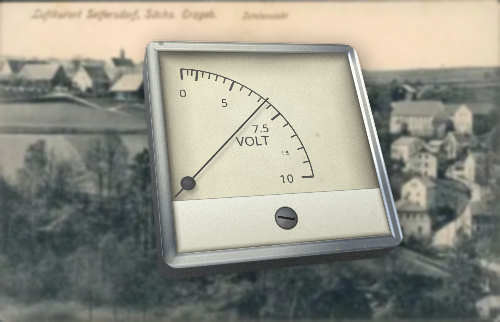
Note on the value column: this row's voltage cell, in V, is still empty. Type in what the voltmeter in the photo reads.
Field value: 6.75 V
